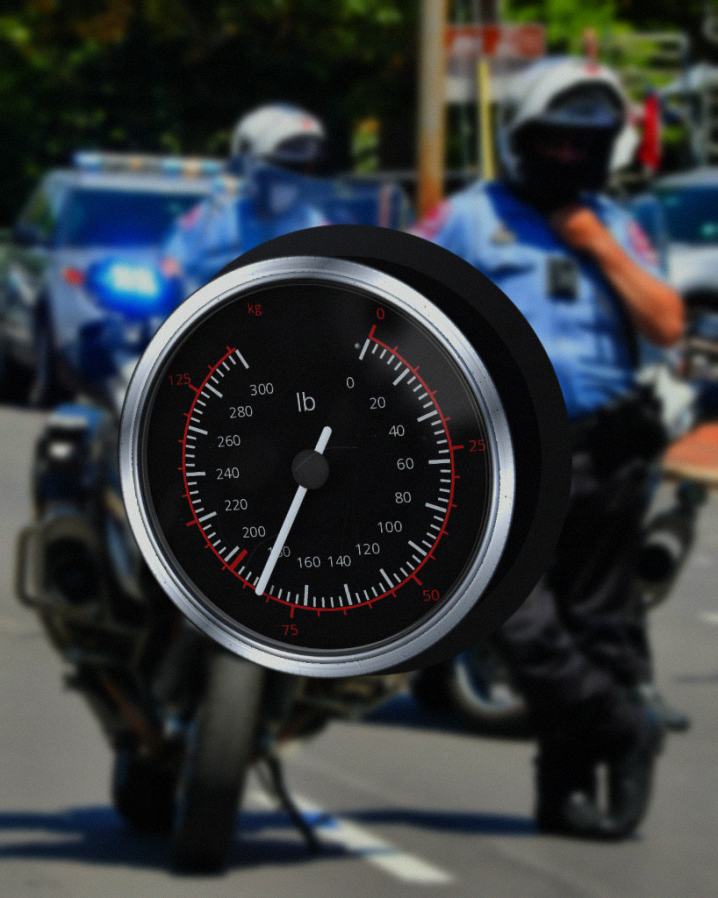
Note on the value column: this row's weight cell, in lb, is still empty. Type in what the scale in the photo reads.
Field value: 180 lb
